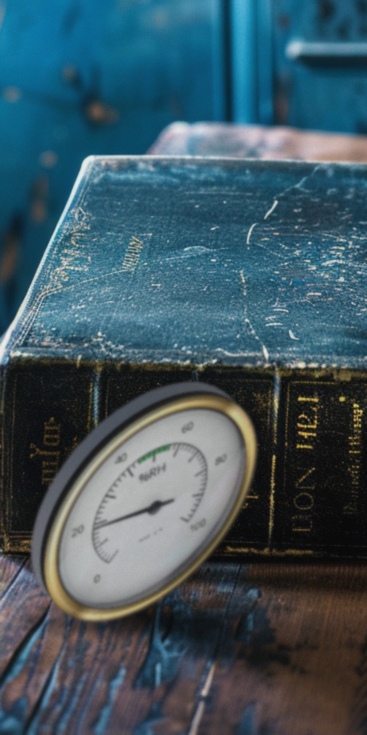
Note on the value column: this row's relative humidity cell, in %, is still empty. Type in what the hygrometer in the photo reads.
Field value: 20 %
